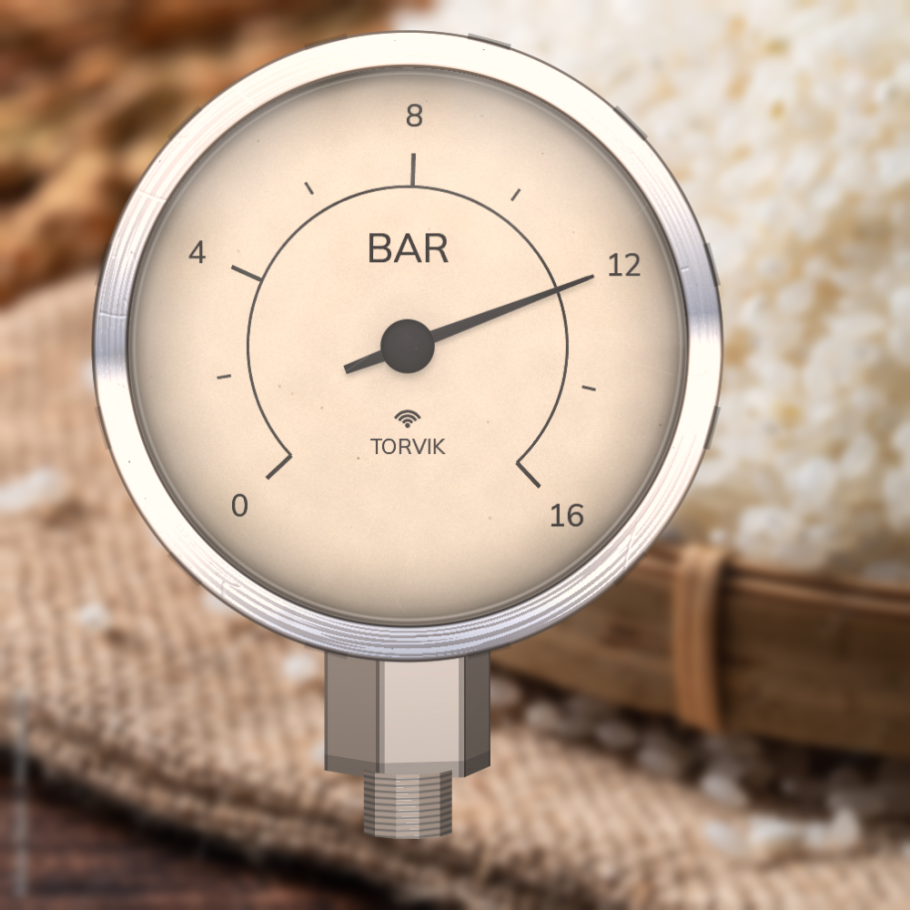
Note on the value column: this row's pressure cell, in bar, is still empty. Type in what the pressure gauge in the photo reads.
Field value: 12 bar
